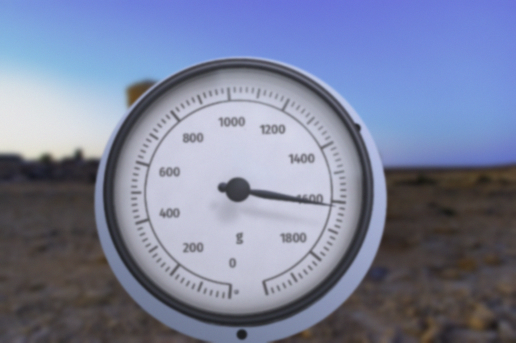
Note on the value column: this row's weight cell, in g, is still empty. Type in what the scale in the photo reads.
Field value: 1620 g
